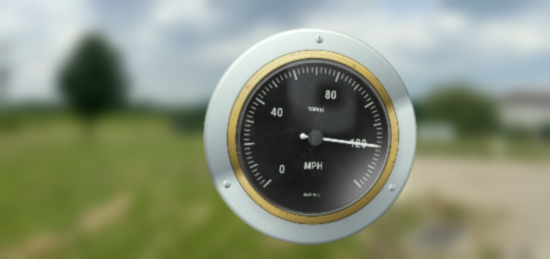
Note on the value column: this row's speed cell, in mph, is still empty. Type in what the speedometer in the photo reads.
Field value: 120 mph
